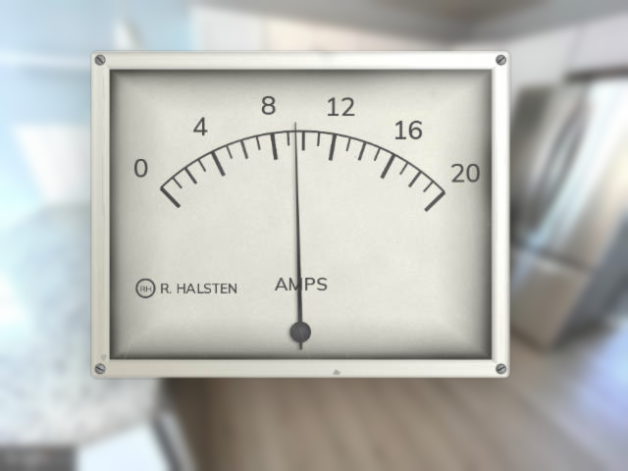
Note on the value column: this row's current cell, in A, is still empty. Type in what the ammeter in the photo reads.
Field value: 9.5 A
